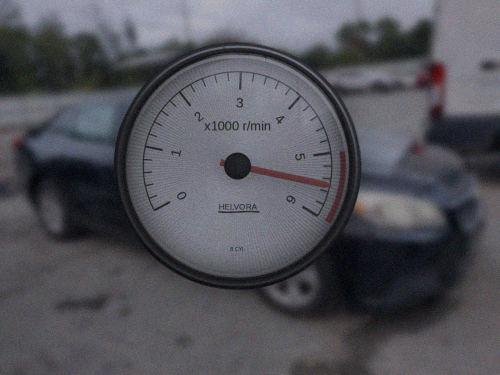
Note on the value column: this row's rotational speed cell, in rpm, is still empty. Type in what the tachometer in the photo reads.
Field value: 5500 rpm
